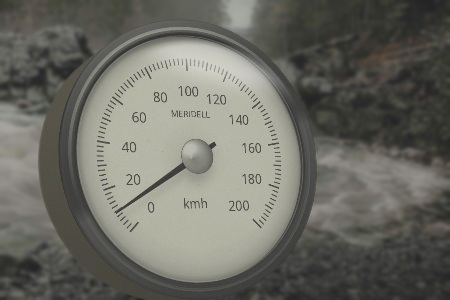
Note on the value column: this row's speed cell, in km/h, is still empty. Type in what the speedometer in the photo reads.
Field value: 10 km/h
